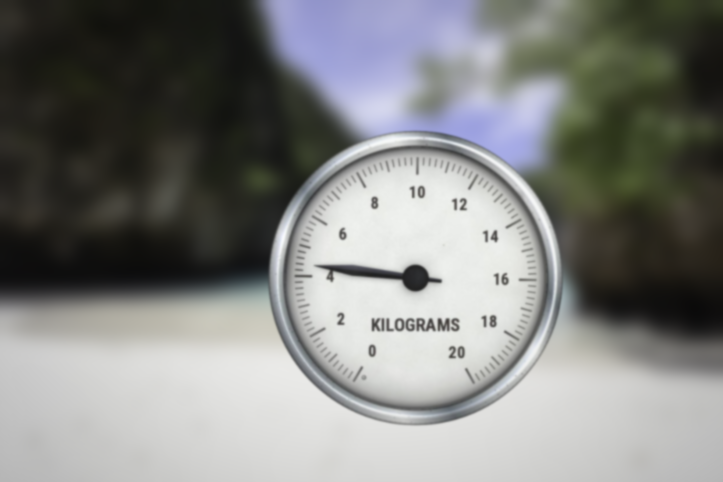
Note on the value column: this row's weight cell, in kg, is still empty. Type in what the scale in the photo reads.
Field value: 4.4 kg
